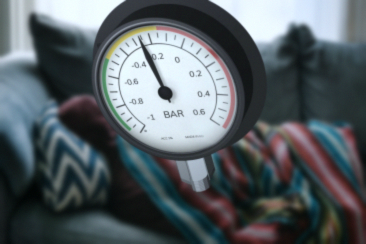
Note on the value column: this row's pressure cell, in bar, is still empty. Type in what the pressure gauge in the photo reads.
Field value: -0.25 bar
